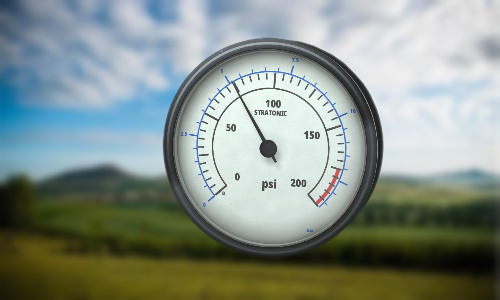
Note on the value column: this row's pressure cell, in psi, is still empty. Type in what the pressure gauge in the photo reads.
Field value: 75 psi
